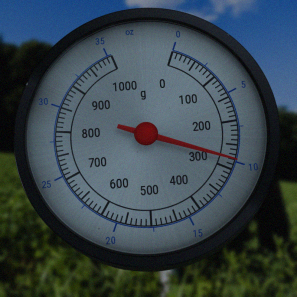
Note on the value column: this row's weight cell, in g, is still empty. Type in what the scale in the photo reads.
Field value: 280 g
